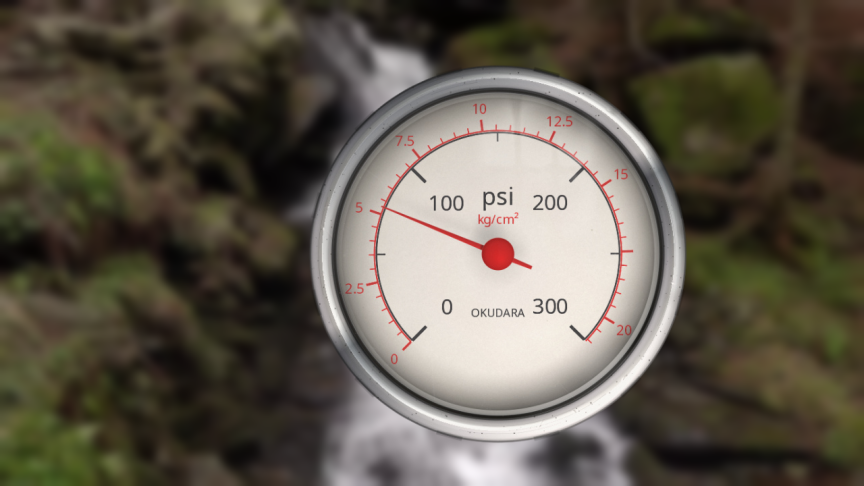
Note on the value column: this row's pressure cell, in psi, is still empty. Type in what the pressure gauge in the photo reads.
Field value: 75 psi
